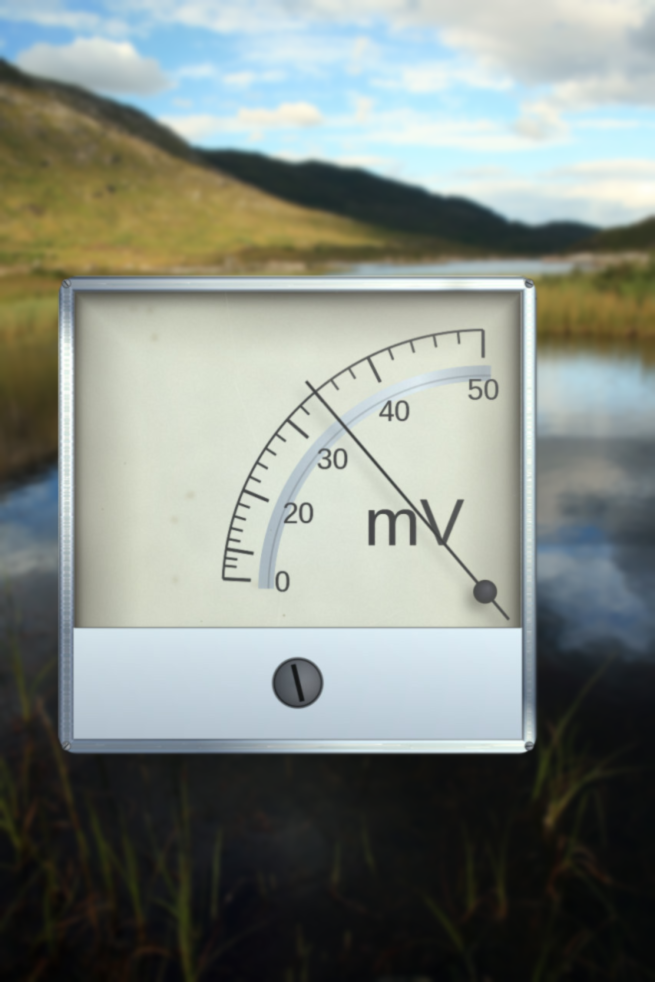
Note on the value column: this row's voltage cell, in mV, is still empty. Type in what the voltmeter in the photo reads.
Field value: 34 mV
